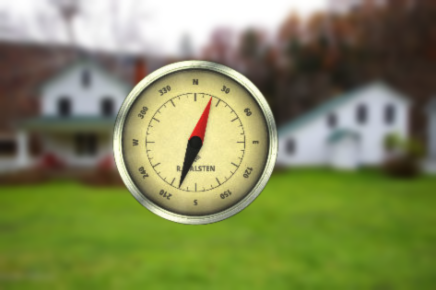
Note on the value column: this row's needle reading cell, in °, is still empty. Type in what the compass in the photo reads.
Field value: 20 °
